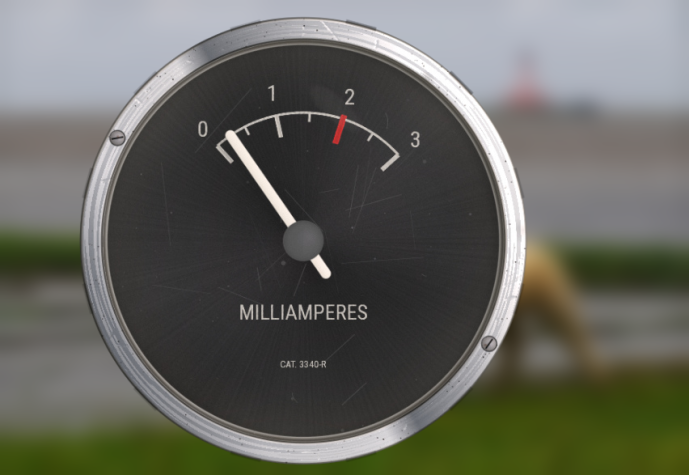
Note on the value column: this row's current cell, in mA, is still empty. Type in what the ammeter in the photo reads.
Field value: 0.25 mA
